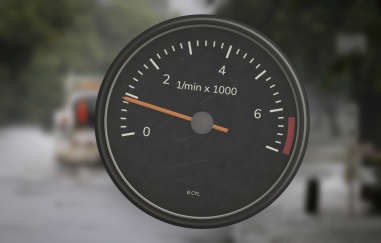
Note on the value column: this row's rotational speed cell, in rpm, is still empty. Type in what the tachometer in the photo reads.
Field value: 900 rpm
